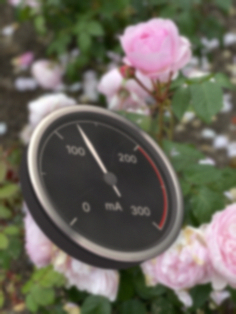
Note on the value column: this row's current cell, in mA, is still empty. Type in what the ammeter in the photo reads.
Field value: 125 mA
